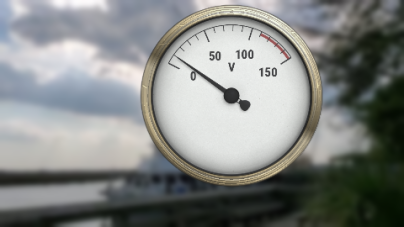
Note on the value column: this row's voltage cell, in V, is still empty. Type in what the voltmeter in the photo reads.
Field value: 10 V
